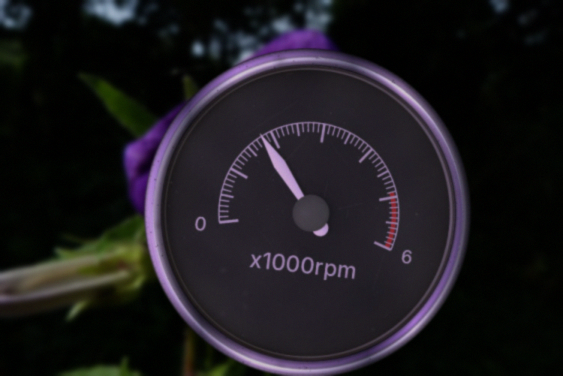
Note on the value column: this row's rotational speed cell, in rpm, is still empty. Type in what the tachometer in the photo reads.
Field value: 1800 rpm
